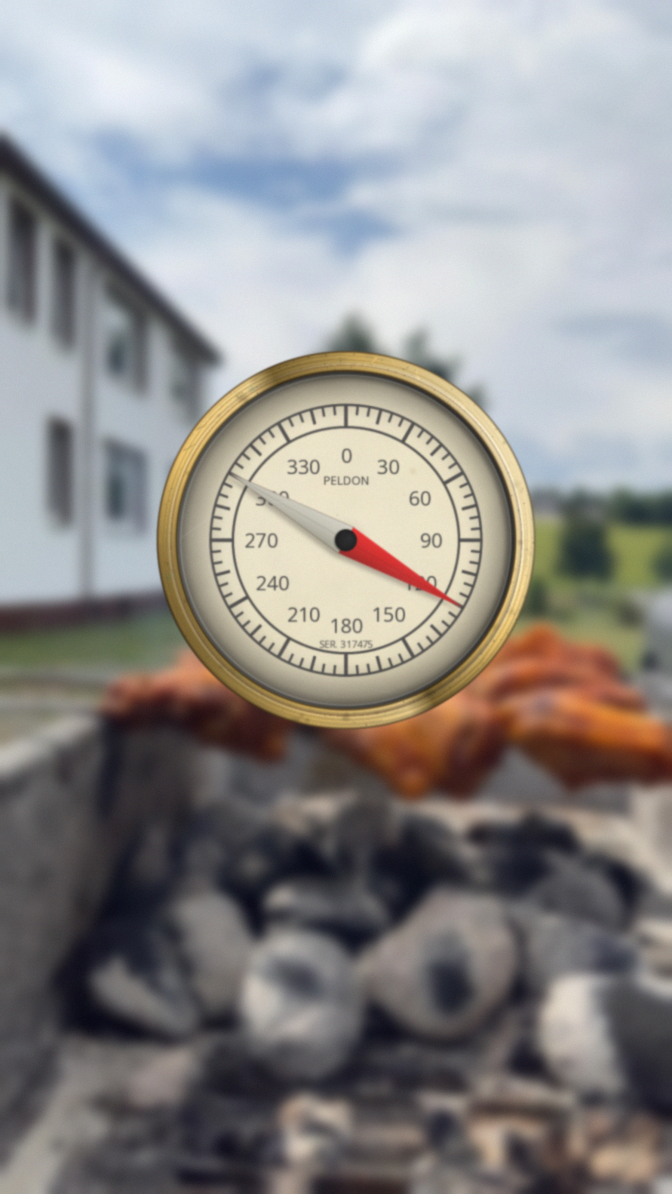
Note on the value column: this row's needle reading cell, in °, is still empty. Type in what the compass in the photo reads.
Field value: 120 °
